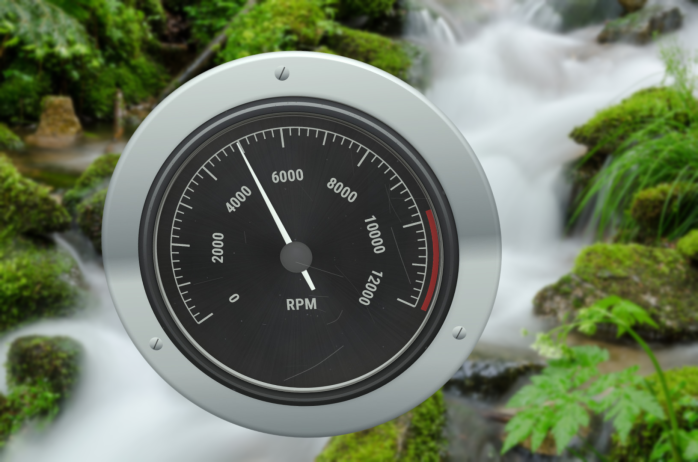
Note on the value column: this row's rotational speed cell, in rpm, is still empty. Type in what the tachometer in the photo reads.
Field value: 5000 rpm
